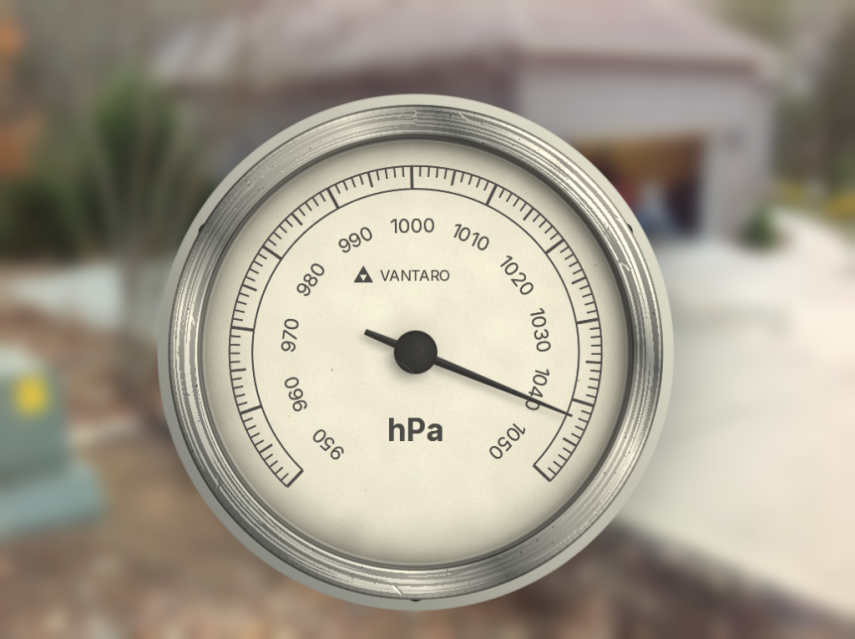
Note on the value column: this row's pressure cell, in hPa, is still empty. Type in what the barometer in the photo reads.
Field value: 1042 hPa
